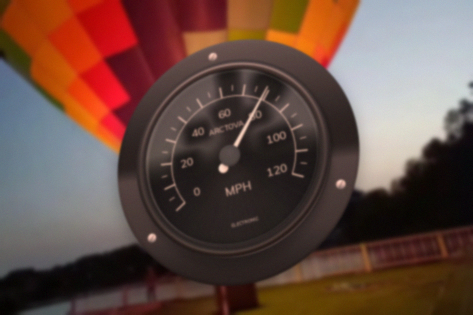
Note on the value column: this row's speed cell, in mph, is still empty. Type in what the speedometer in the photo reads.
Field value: 80 mph
